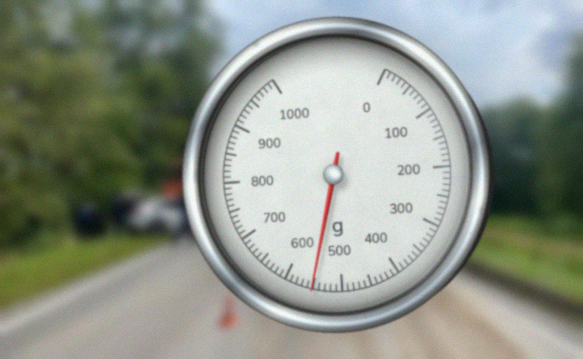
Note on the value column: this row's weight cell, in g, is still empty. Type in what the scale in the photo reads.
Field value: 550 g
